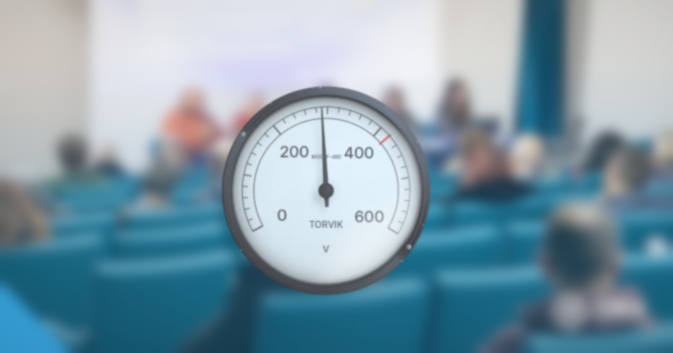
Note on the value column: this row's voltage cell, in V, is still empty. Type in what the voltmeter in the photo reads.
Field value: 290 V
